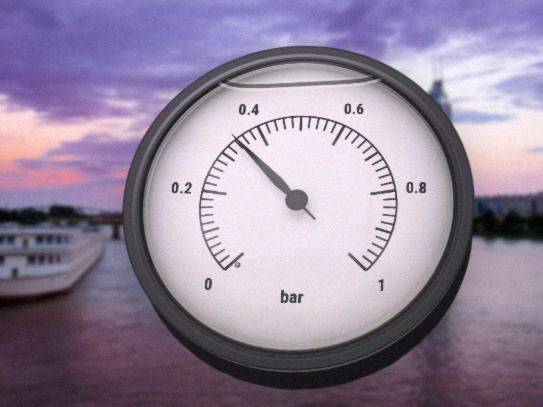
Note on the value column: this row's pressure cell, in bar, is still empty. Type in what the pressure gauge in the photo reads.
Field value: 0.34 bar
